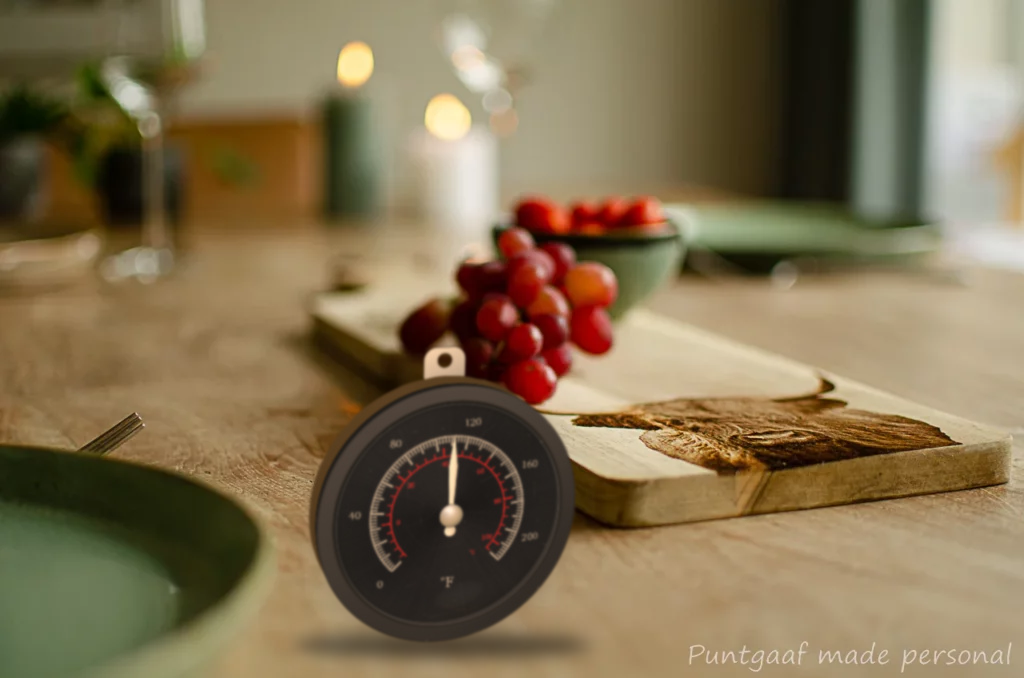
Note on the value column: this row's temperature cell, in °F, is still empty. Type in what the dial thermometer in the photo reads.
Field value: 110 °F
